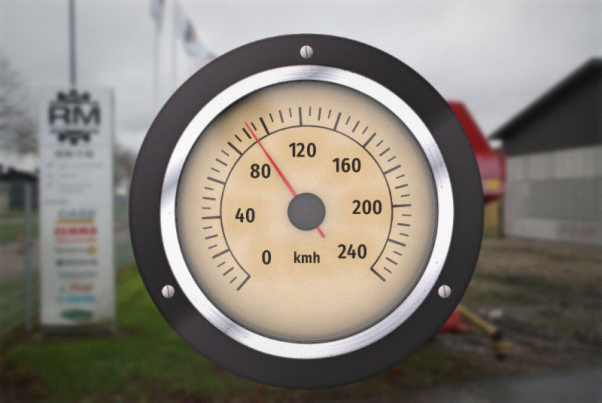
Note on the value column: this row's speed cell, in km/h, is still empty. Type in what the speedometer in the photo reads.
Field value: 92.5 km/h
